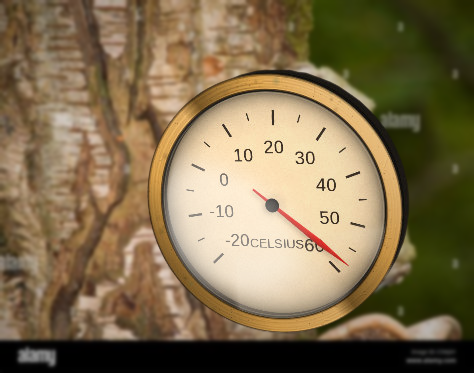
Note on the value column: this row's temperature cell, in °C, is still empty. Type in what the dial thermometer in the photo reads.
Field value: 57.5 °C
